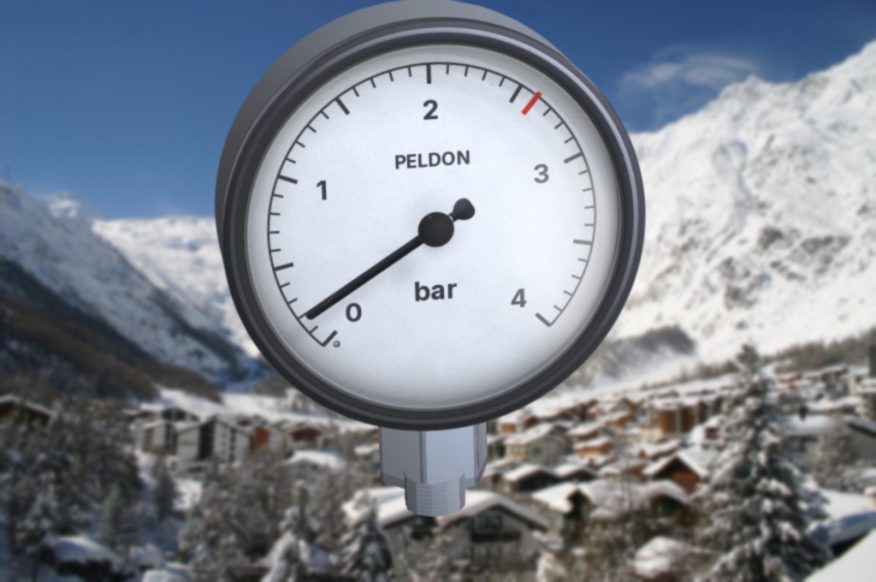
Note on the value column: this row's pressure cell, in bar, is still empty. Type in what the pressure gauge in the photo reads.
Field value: 0.2 bar
